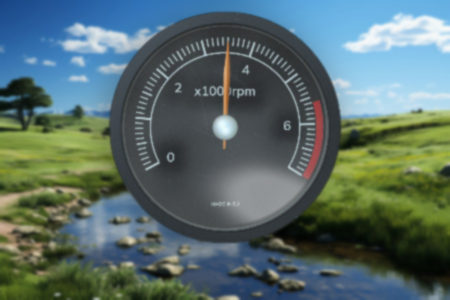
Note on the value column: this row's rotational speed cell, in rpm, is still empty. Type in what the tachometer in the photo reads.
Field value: 3500 rpm
